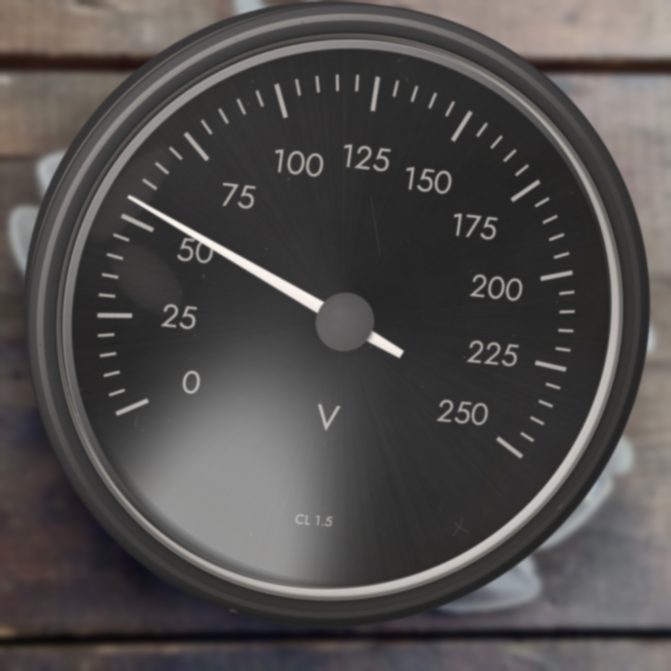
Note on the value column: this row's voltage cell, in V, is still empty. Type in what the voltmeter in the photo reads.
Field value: 55 V
